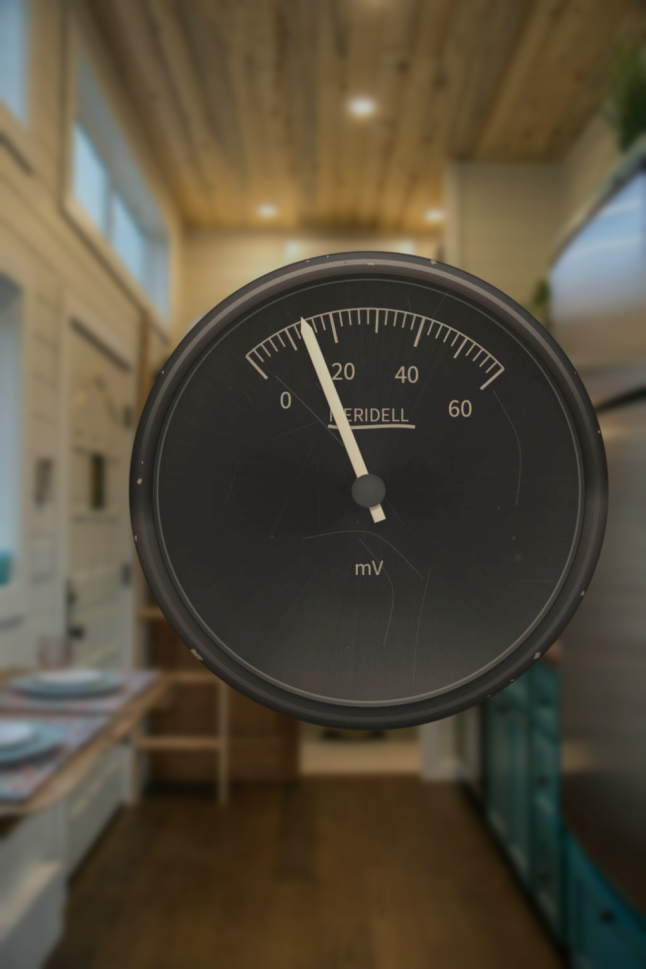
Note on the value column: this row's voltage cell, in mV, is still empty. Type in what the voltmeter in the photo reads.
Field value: 14 mV
